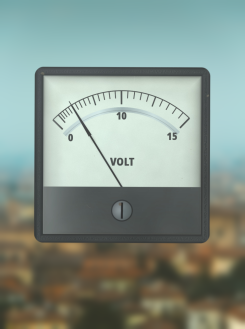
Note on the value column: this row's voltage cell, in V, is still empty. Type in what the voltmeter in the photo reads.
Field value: 5 V
